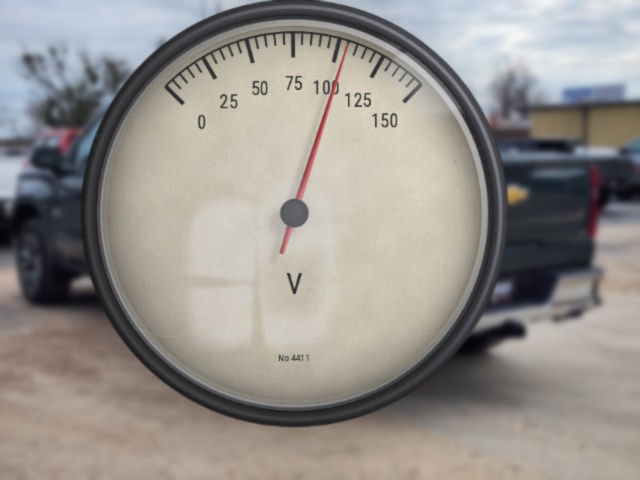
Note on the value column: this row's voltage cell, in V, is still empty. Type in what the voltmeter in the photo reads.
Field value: 105 V
